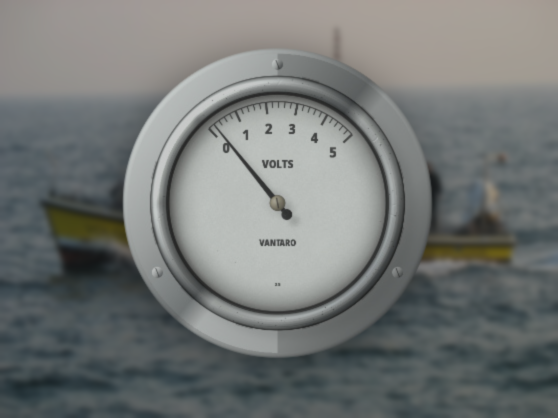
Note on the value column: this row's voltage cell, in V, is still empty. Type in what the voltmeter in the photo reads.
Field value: 0.2 V
